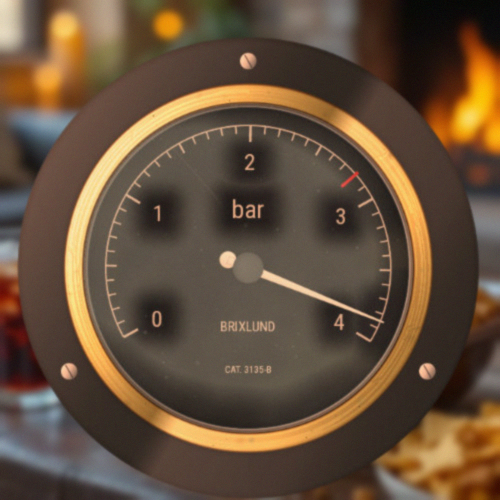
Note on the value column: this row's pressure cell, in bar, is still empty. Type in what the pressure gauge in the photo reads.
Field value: 3.85 bar
